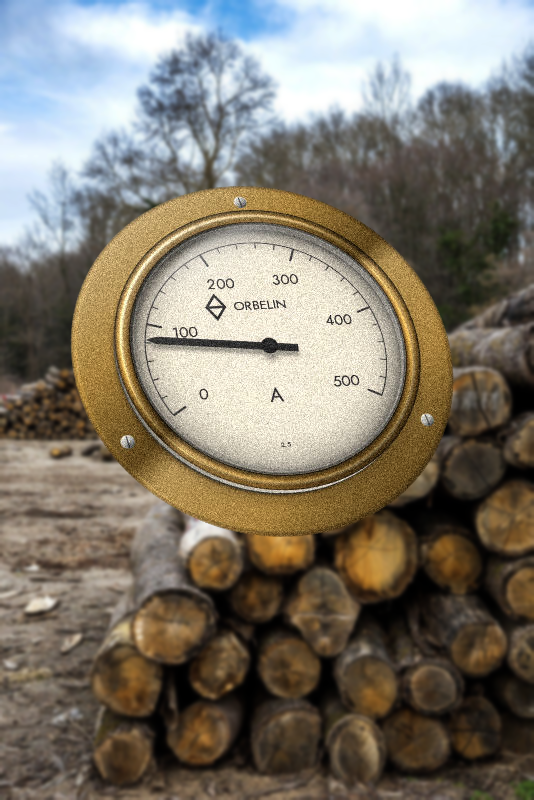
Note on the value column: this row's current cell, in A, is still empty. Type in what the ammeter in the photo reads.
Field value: 80 A
